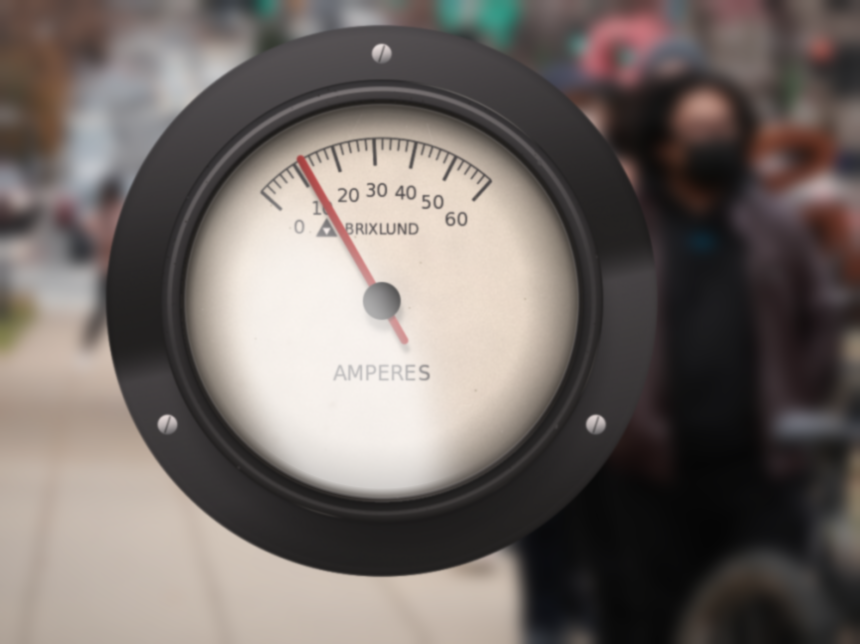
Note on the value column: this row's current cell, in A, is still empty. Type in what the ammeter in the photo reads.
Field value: 12 A
